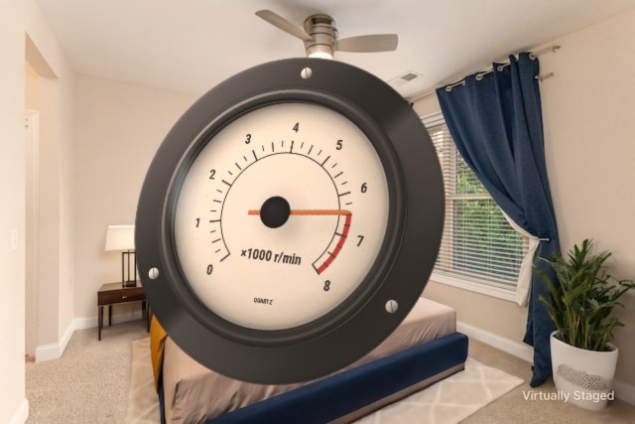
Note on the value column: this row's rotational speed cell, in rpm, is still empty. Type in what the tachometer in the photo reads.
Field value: 6500 rpm
